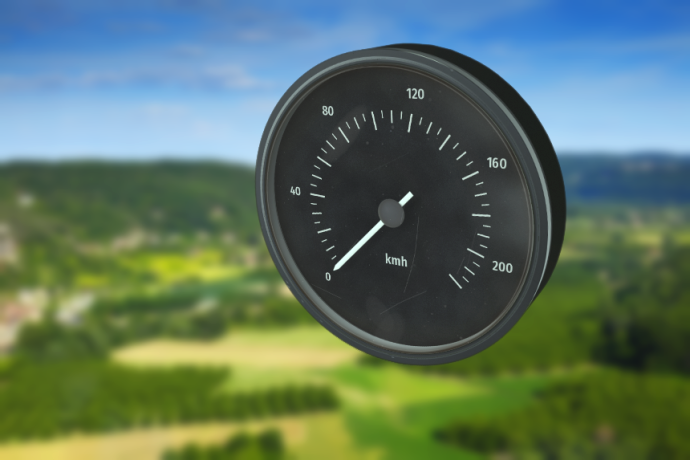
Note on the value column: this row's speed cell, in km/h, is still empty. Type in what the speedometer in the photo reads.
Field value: 0 km/h
